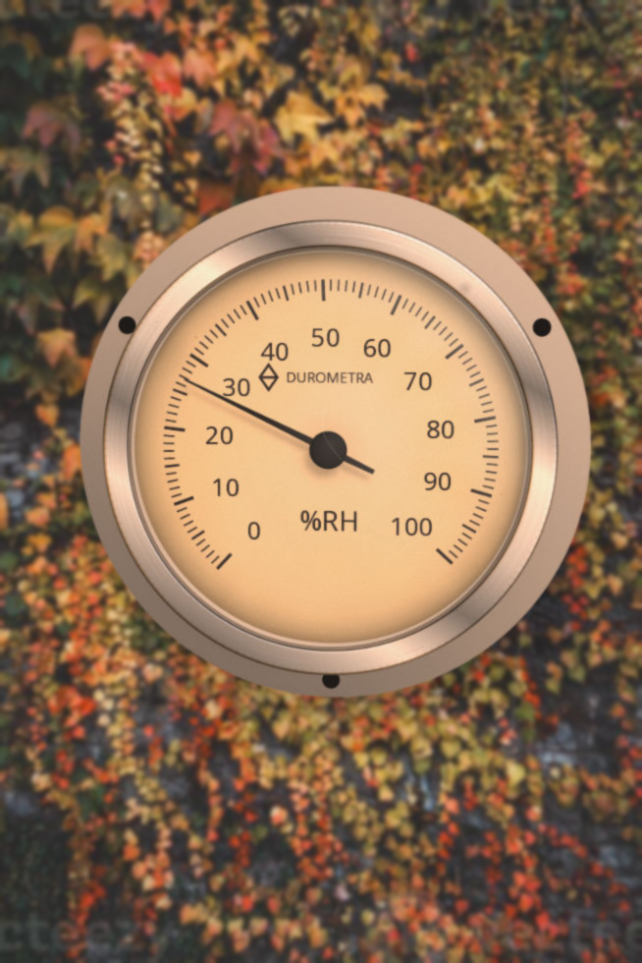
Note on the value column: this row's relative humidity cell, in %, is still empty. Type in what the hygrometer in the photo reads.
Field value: 27 %
